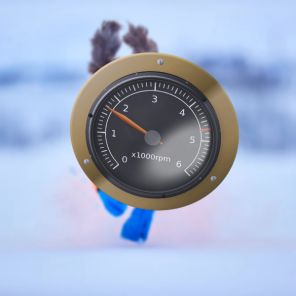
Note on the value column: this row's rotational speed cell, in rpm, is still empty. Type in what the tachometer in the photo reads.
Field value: 1700 rpm
